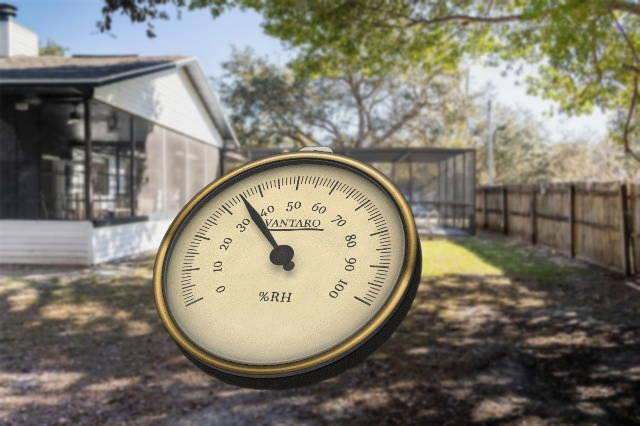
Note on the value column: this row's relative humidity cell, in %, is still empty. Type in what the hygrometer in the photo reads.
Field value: 35 %
